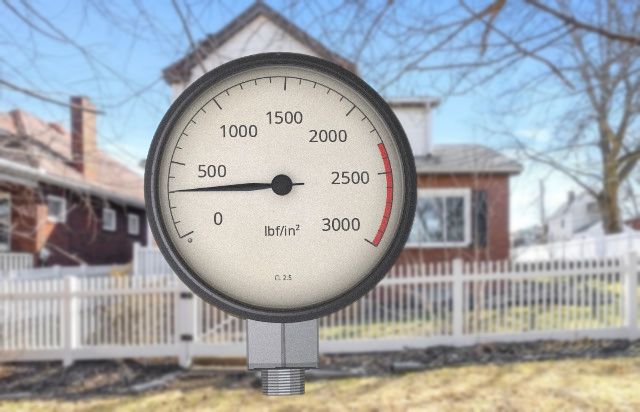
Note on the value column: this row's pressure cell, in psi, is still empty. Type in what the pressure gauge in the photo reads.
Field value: 300 psi
